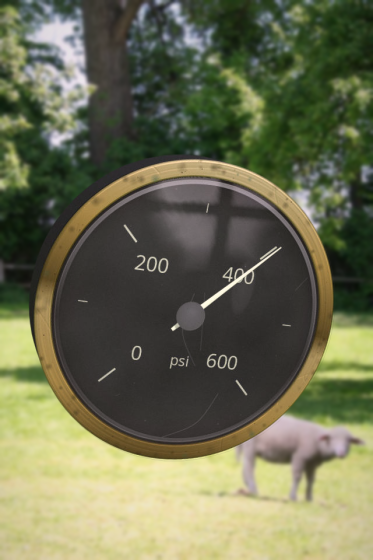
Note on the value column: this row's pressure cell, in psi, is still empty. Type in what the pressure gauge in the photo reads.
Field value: 400 psi
